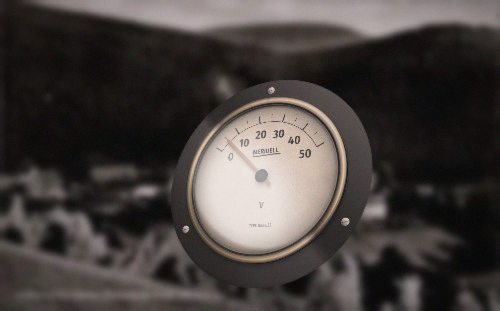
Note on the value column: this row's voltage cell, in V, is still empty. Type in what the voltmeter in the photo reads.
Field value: 5 V
